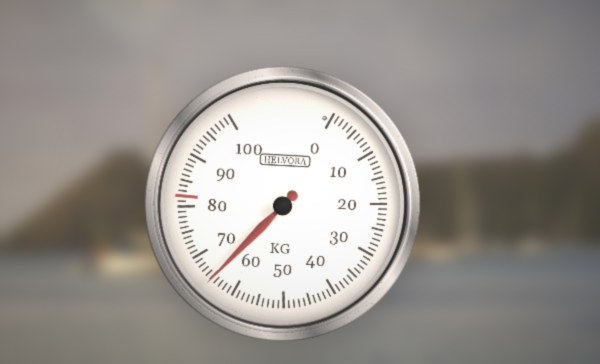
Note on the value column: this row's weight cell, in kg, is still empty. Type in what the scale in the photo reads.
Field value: 65 kg
